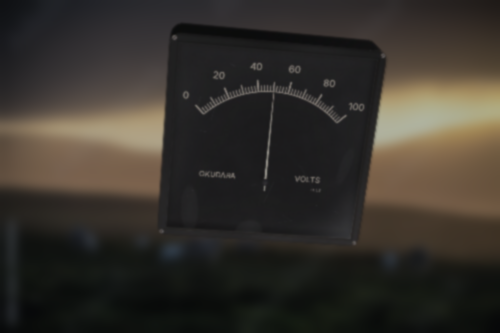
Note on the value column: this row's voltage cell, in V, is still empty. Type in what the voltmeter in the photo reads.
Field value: 50 V
